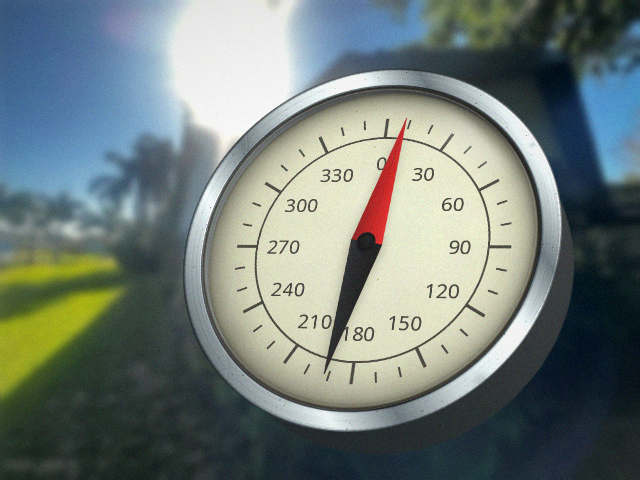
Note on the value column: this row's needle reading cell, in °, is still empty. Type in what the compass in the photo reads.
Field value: 10 °
